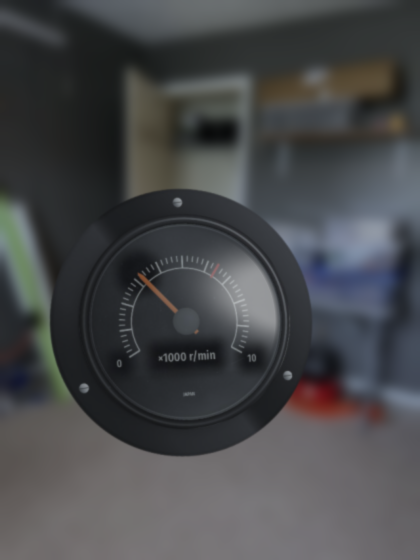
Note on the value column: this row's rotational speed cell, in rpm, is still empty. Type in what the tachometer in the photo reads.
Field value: 3200 rpm
